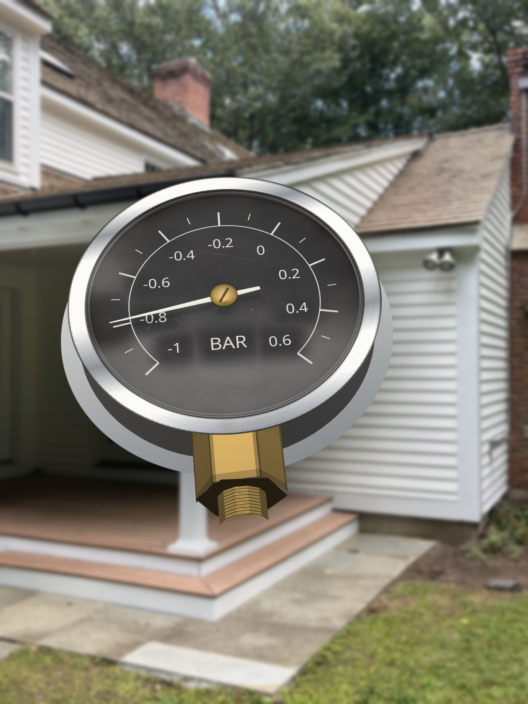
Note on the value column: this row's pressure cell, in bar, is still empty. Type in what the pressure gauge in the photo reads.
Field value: -0.8 bar
